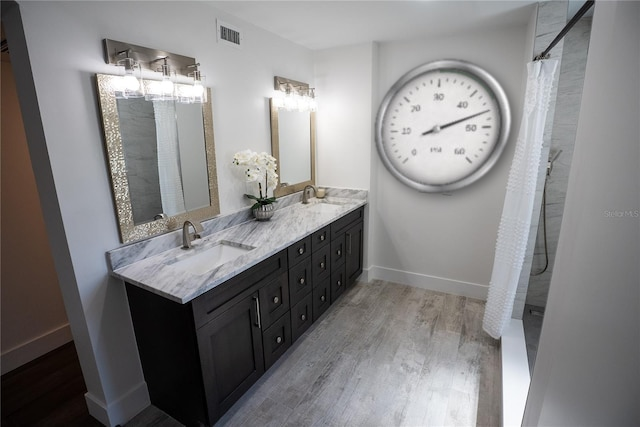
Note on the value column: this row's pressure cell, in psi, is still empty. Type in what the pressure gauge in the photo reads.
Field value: 46 psi
